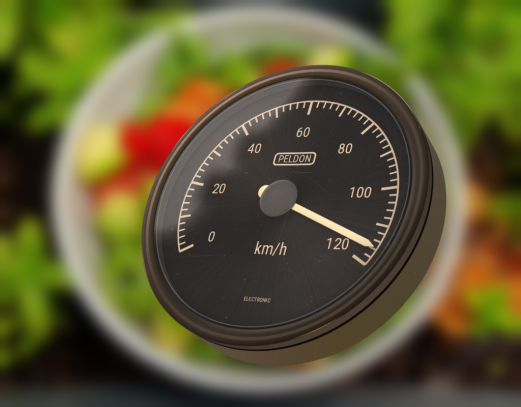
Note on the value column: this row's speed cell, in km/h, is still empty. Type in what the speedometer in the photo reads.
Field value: 116 km/h
